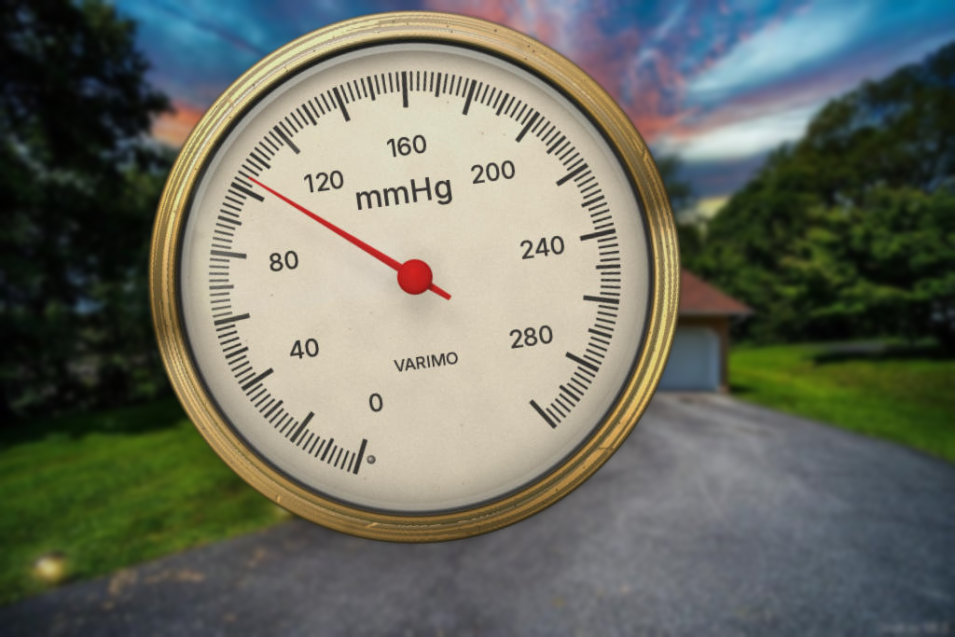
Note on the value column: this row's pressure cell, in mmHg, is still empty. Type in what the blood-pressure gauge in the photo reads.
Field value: 104 mmHg
